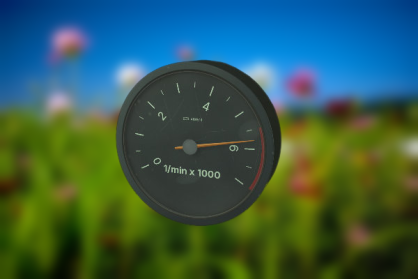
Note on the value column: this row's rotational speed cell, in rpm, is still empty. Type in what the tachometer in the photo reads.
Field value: 5750 rpm
